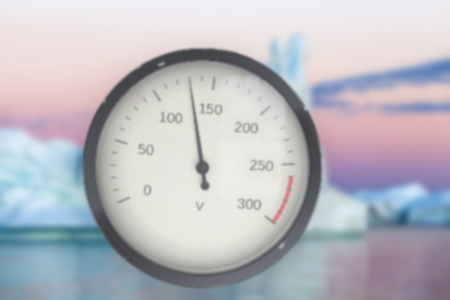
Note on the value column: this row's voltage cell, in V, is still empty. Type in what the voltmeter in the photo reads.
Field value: 130 V
